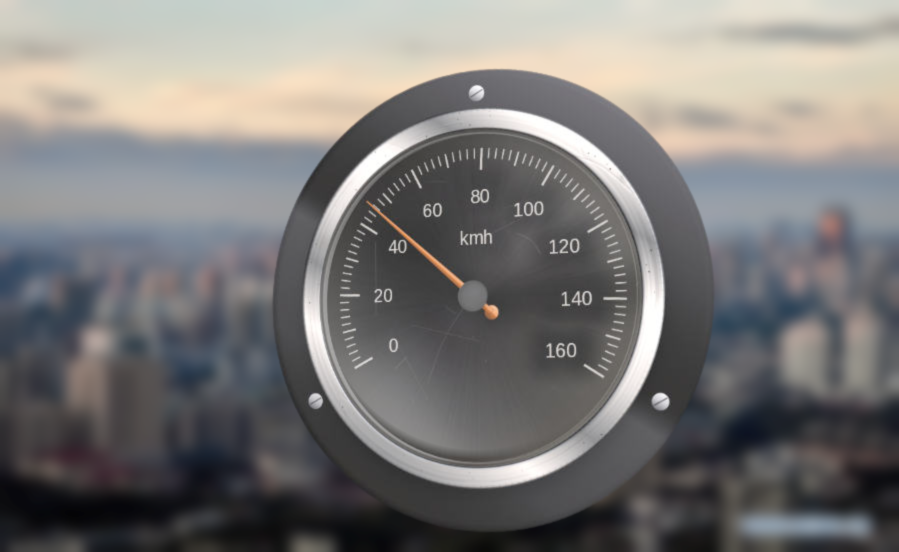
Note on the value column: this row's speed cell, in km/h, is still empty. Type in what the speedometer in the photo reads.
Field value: 46 km/h
